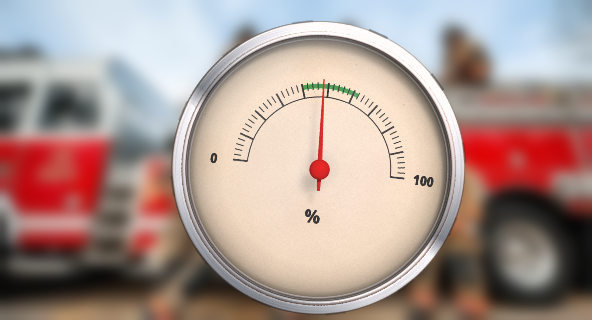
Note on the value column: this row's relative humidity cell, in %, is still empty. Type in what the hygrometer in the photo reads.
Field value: 48 %
